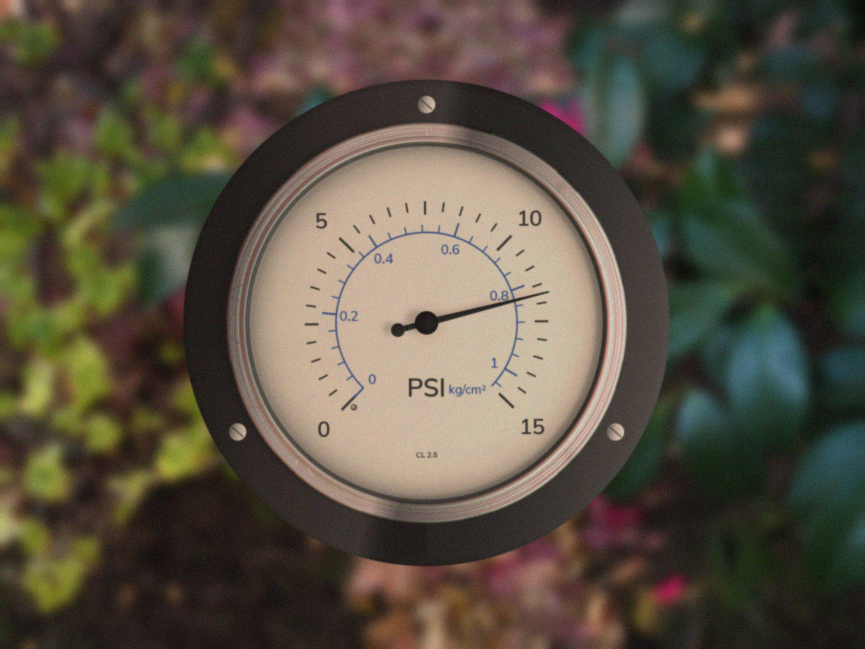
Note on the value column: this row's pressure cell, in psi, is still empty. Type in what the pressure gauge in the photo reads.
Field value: 11.75 psi
